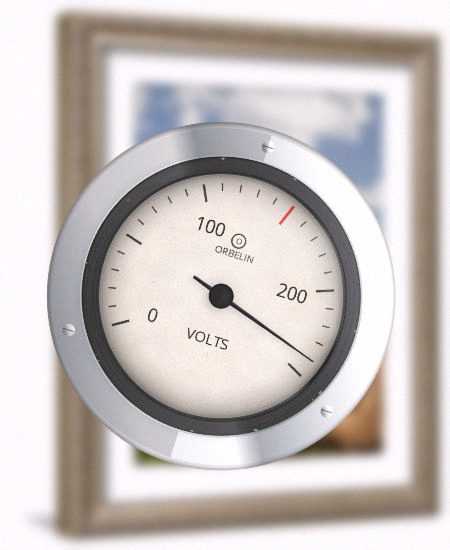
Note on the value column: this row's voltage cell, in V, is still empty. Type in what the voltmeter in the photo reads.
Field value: 240 V
